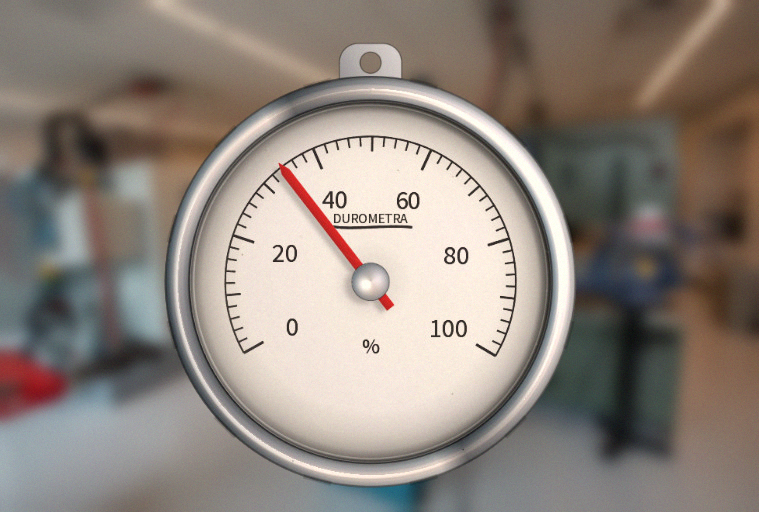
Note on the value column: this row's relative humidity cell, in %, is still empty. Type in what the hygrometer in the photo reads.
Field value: 34 %
